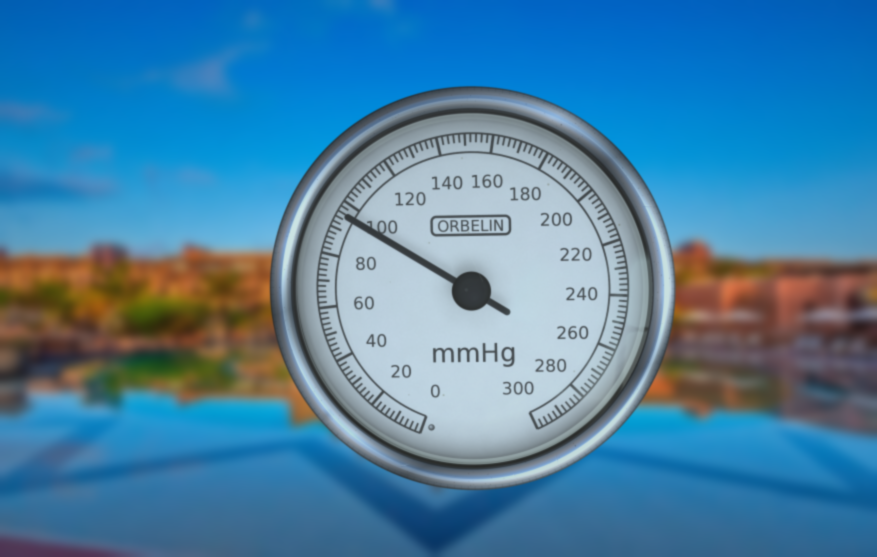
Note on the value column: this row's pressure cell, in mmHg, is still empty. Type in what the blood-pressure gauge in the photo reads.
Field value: 96 mmHg
